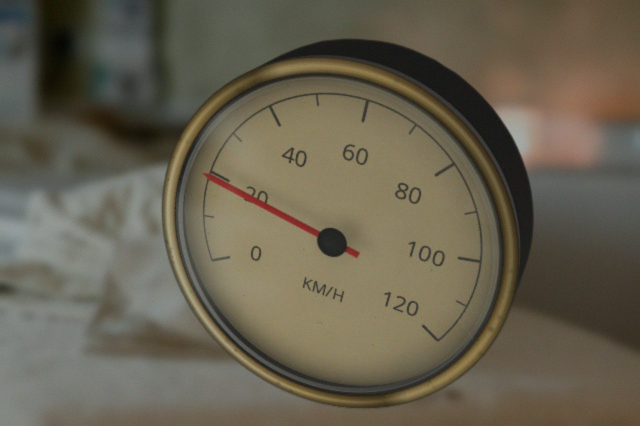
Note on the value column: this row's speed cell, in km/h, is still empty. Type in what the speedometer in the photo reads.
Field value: 20 km/h
